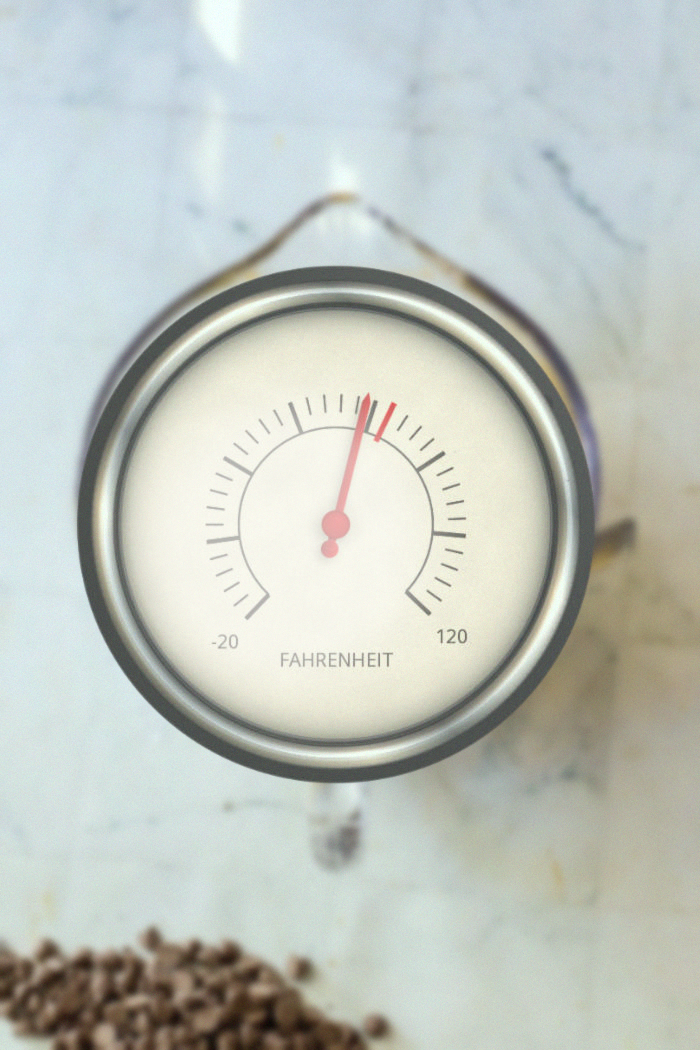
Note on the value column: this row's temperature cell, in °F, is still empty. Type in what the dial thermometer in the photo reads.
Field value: 58 °F
